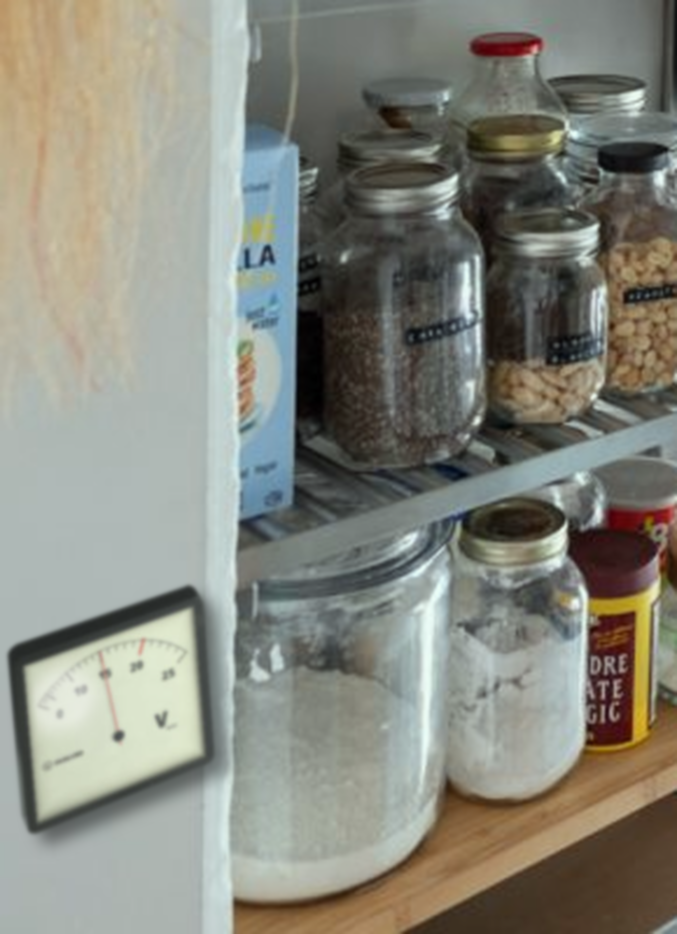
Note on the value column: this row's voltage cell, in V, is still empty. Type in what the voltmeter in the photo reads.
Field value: 15 V
